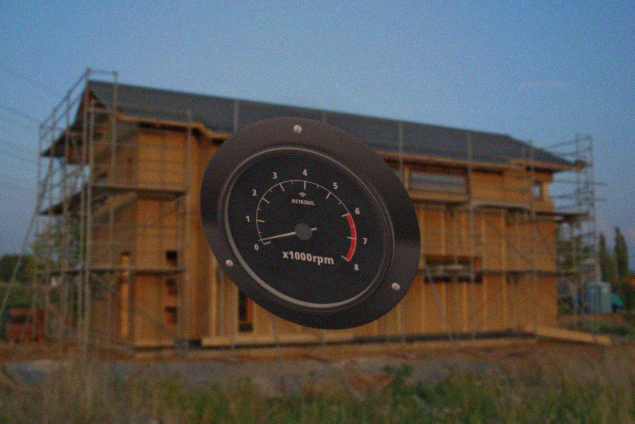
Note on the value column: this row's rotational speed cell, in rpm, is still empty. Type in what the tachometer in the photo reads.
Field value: 250 rpm
